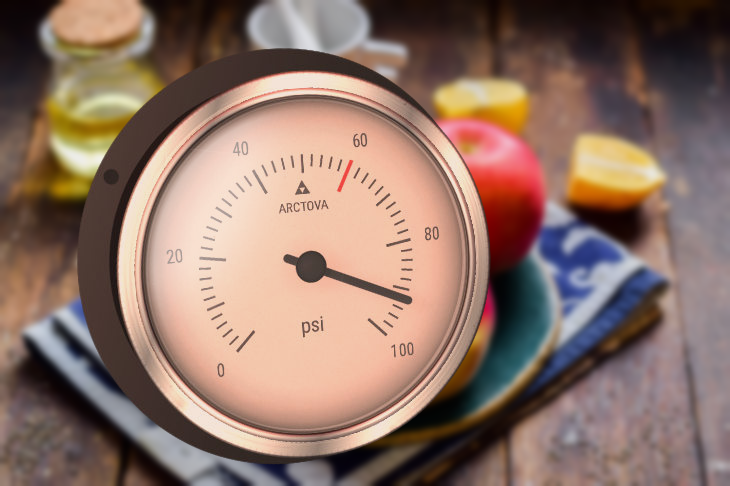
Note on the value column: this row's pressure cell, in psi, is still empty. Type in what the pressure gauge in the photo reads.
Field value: 92 psi
